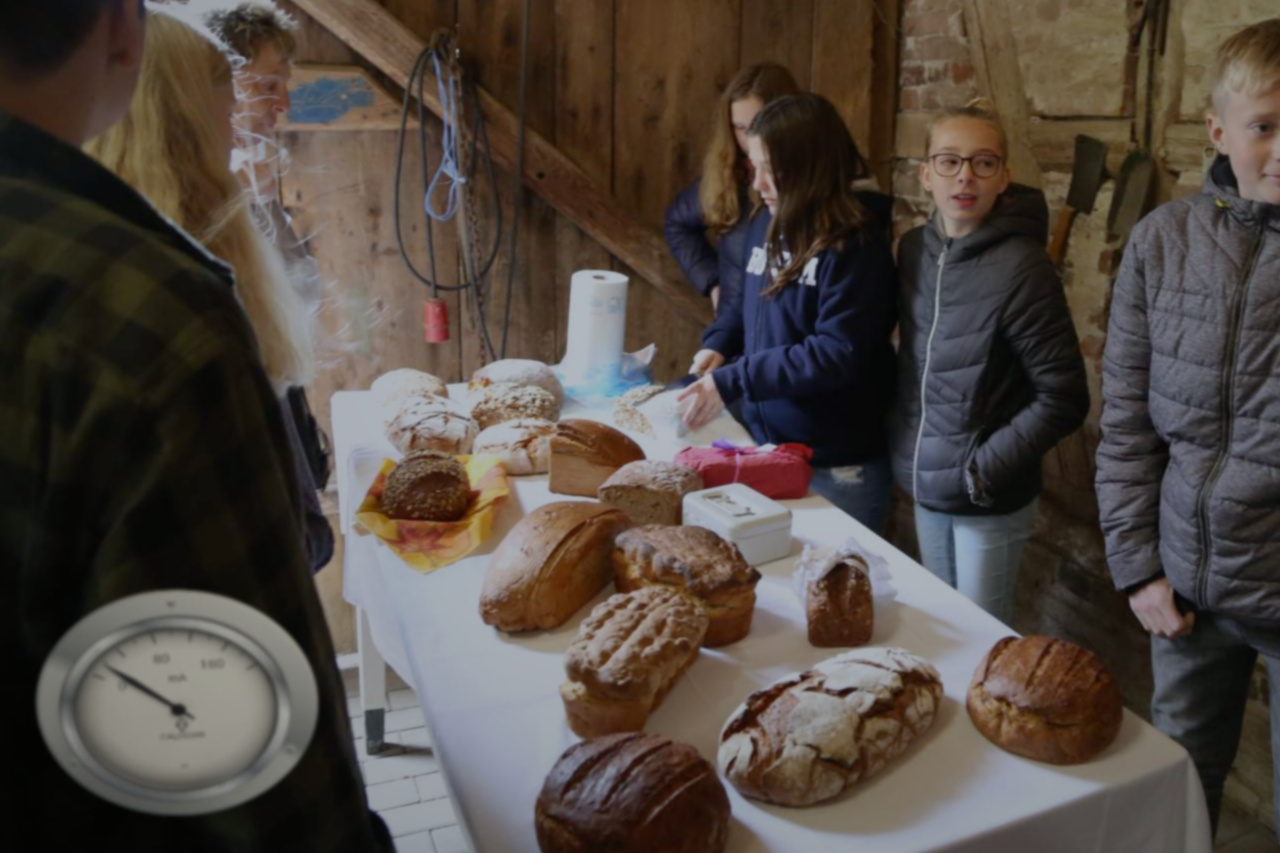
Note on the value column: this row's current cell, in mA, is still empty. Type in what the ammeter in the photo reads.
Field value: 20 mA
